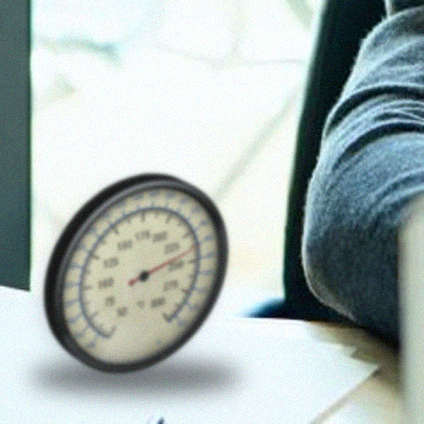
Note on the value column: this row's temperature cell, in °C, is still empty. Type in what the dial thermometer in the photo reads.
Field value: 237.5 °C
